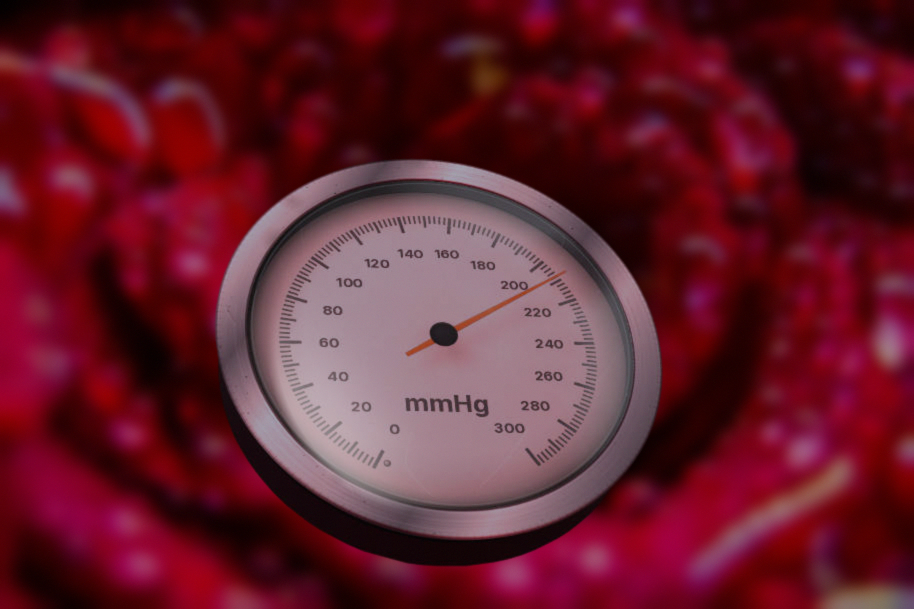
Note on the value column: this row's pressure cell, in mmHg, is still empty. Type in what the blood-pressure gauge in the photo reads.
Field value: 210 mmHg
